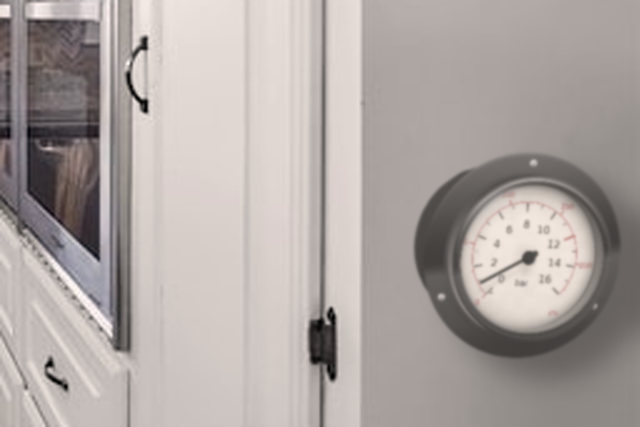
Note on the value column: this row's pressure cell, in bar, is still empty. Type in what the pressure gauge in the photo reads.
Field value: 1 bar
